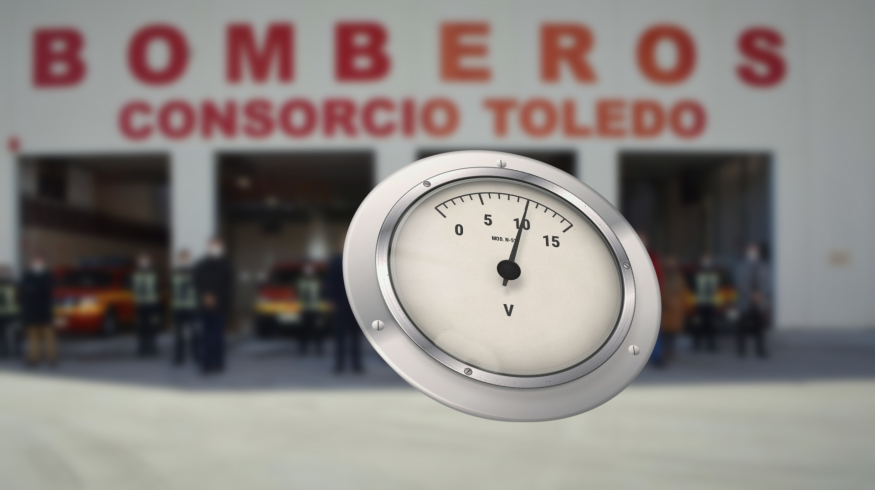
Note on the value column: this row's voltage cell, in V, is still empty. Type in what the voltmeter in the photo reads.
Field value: 10 V
